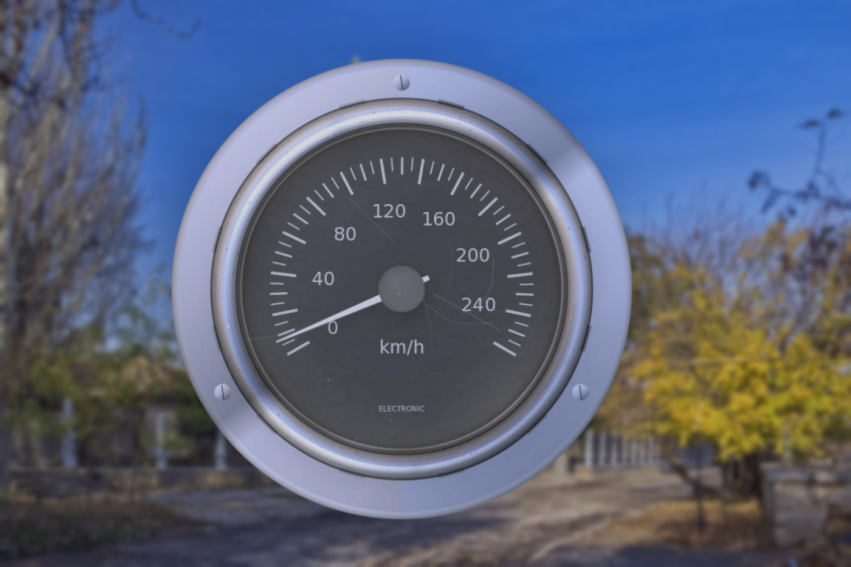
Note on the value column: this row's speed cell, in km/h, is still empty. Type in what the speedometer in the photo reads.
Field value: 7.5 km/h
